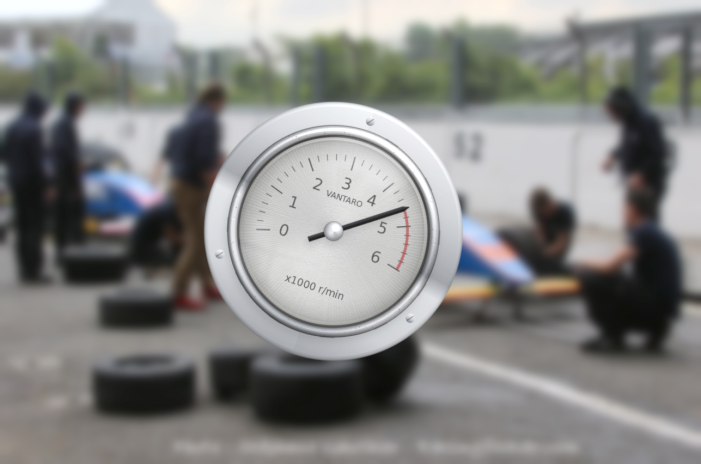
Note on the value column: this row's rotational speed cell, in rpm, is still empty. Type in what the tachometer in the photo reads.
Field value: 4600 rpm
